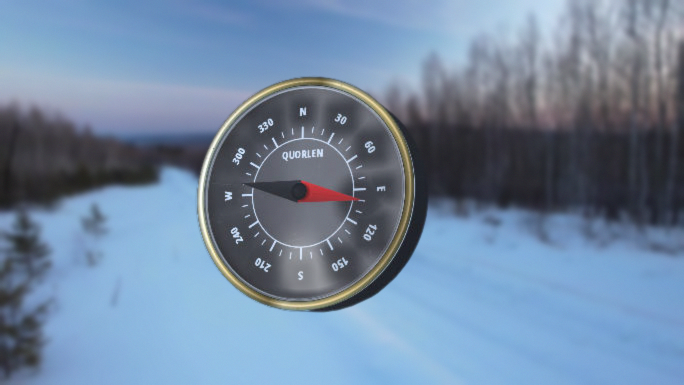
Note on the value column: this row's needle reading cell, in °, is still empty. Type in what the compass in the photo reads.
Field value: 100 °
